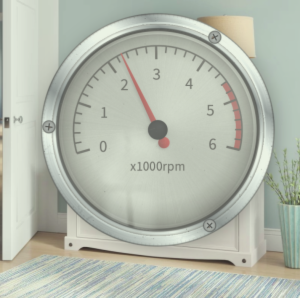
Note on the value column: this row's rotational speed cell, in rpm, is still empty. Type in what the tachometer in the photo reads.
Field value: 2300 rpm
